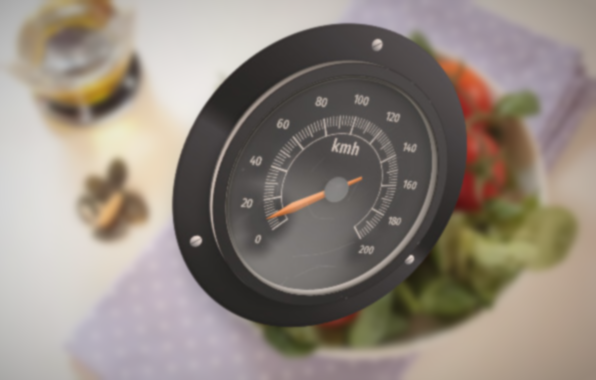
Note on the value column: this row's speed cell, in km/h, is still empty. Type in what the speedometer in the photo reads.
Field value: 10 km/h
